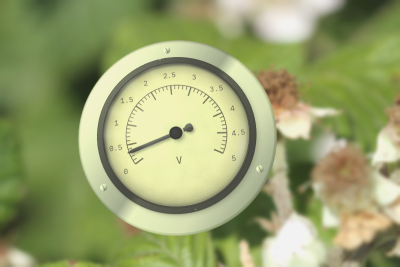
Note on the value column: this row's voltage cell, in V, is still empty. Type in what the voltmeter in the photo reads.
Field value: 0.3 V
